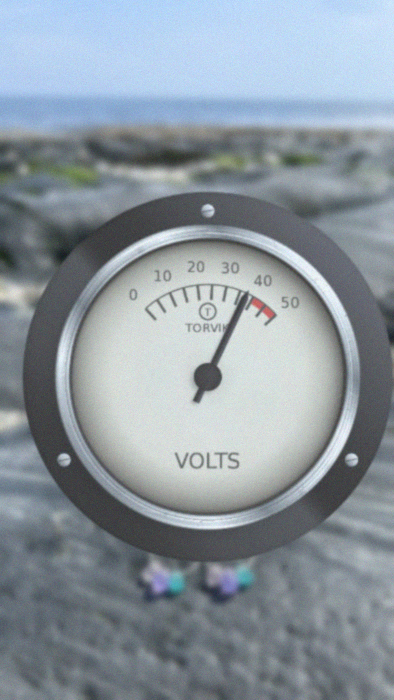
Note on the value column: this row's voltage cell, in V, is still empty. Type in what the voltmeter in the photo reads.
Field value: 37.5 V
